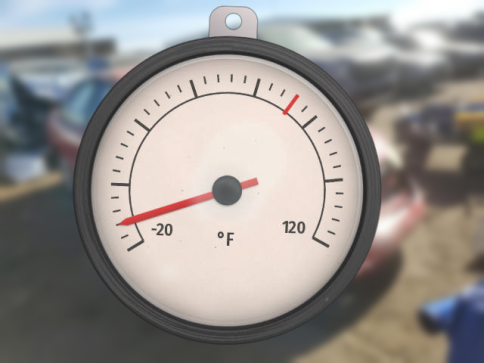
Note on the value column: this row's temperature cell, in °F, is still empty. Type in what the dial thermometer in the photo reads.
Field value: -12 °F
